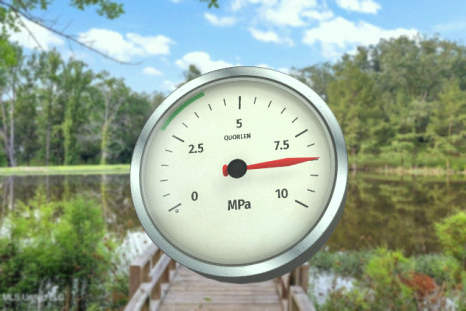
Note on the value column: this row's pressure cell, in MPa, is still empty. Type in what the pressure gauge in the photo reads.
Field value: 8.5 MPa
